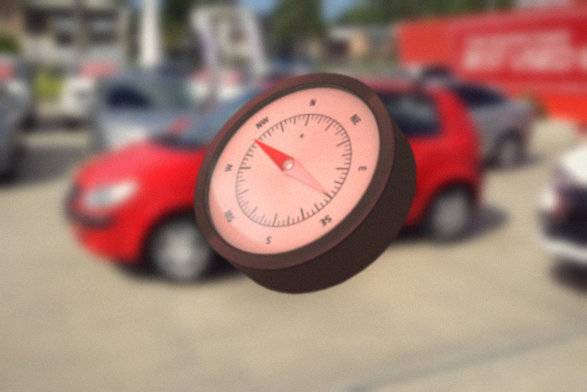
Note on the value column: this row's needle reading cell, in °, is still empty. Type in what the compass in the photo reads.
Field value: 300 °
